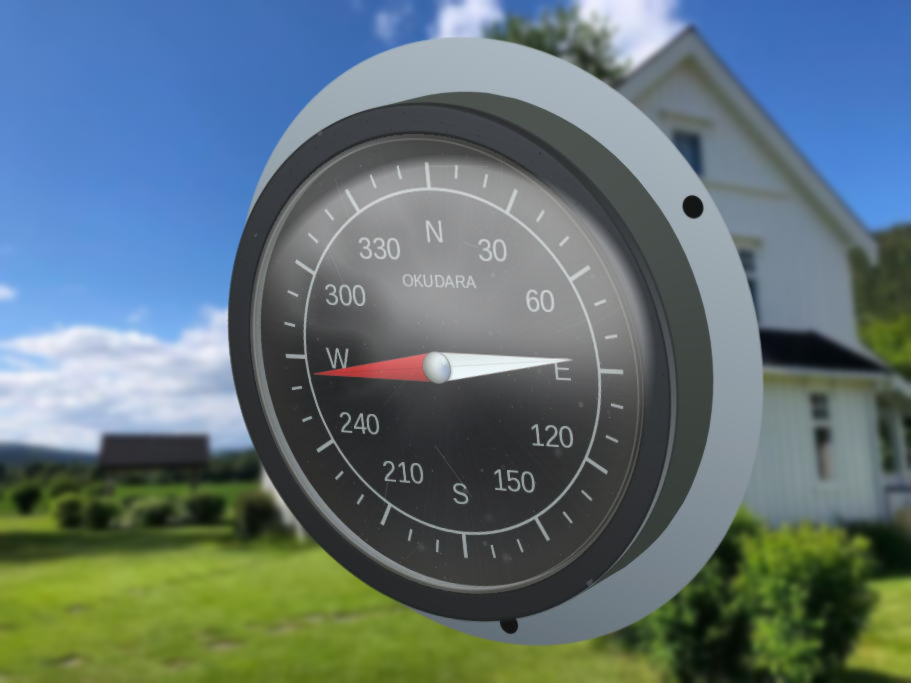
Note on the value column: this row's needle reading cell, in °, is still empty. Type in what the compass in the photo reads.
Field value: 265 °
